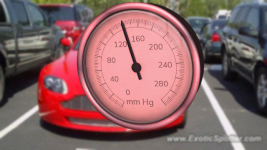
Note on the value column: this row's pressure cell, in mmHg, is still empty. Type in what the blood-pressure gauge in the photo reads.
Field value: 140 mmHg
